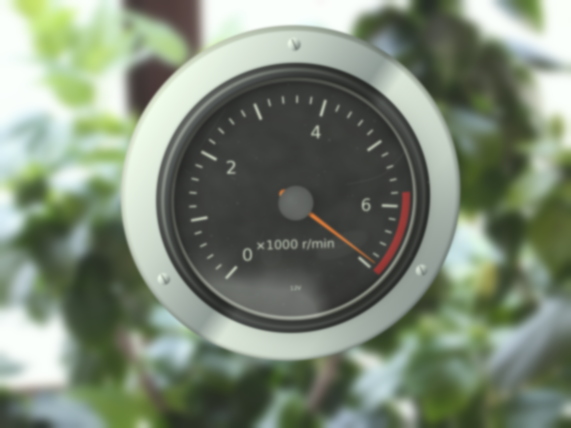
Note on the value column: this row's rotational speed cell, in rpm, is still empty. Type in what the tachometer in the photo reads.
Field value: 6900 rpm
